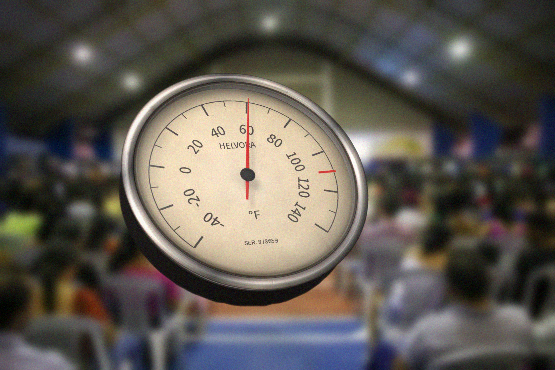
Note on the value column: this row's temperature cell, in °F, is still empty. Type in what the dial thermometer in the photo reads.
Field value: 60 °F
